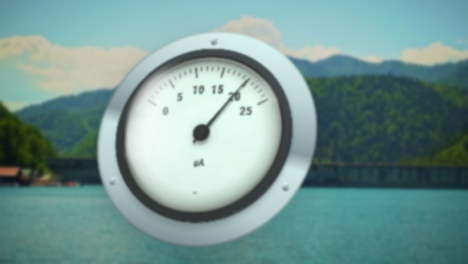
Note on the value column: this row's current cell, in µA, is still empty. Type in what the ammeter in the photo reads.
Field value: 20 µA
